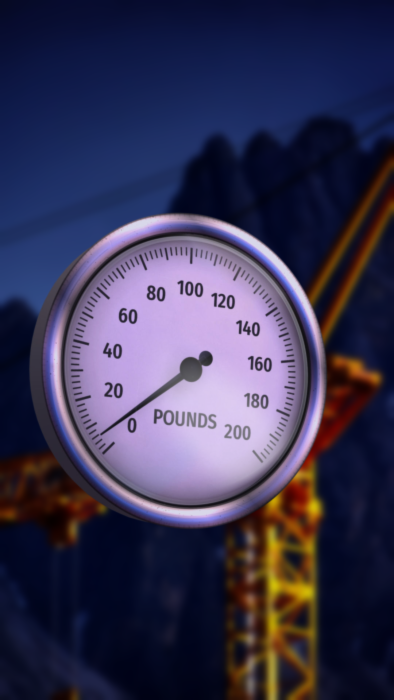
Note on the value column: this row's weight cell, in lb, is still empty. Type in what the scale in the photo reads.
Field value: 6 lb
